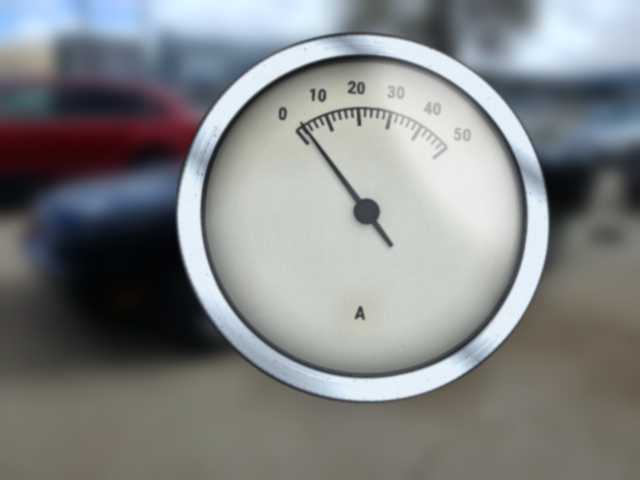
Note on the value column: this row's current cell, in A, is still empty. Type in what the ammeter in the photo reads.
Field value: 2 A
